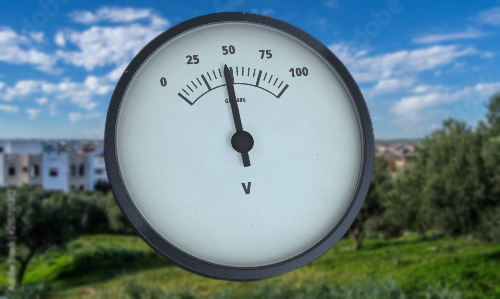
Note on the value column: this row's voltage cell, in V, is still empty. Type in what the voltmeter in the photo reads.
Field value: 45 V
